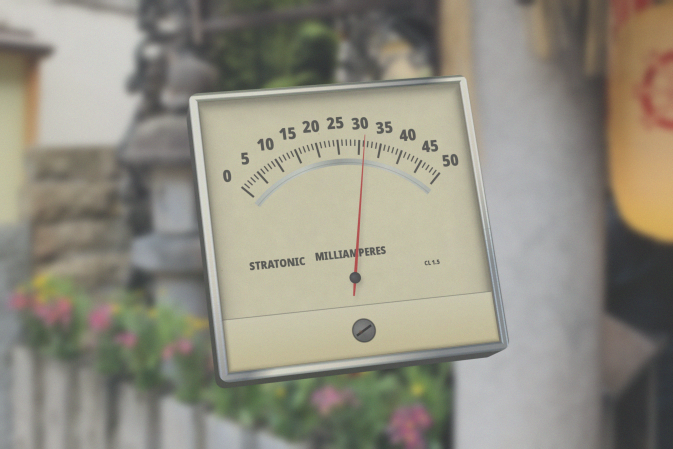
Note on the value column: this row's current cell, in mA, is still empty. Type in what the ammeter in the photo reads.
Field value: 31 mA
